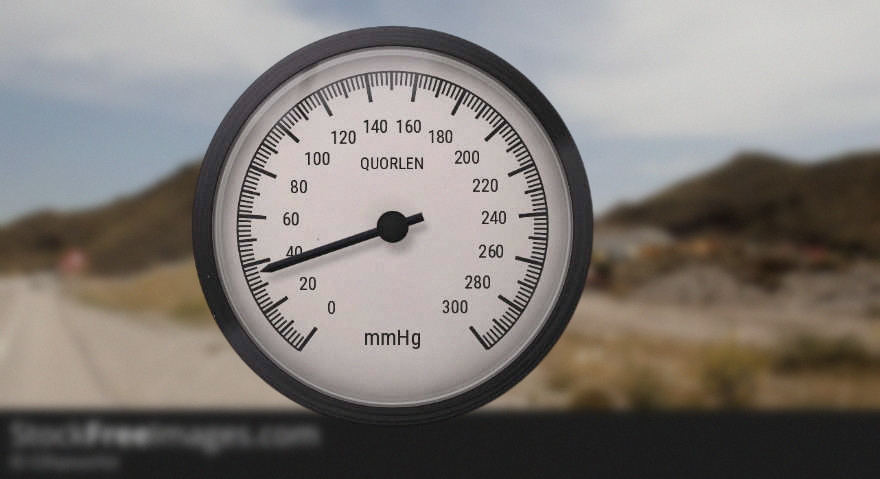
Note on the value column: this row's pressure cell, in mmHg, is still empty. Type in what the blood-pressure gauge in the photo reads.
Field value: 36 mmHg
